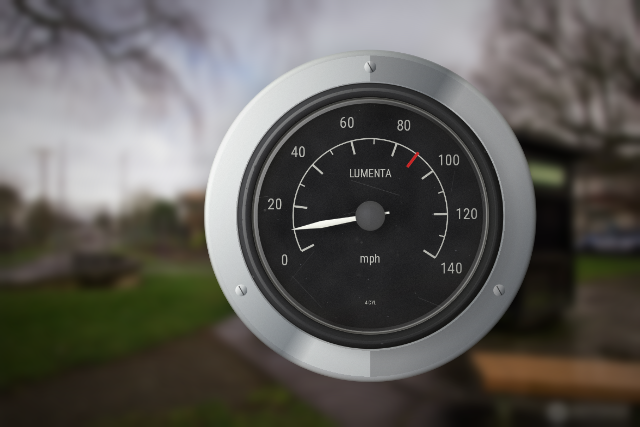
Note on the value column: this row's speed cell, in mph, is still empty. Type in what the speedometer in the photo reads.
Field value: 10 mph
